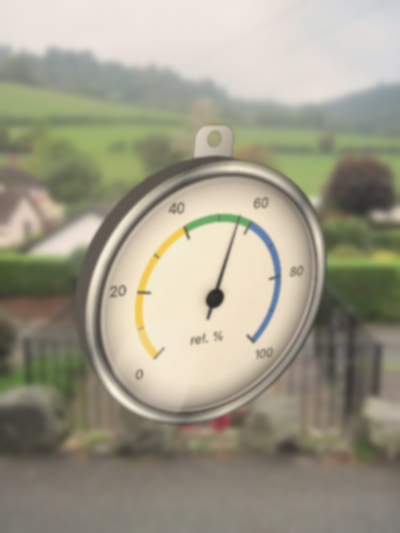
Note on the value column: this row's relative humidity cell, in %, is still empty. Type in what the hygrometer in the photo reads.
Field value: 55 %
